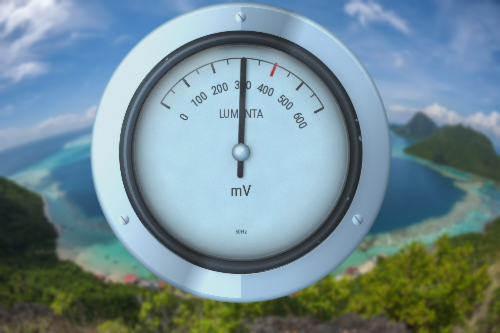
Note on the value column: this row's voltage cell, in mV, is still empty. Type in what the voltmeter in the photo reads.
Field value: 300 mV
